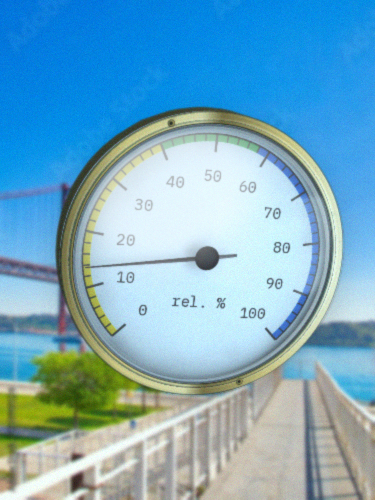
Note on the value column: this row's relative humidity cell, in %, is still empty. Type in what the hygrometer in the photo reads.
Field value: 14 %
